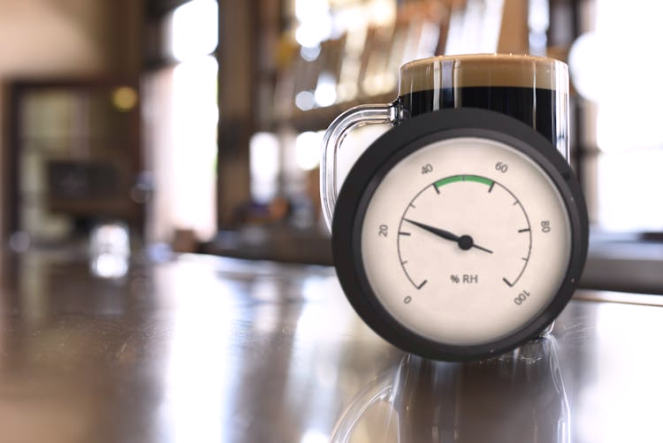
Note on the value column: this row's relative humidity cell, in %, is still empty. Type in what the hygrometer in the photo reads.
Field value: 25 %
